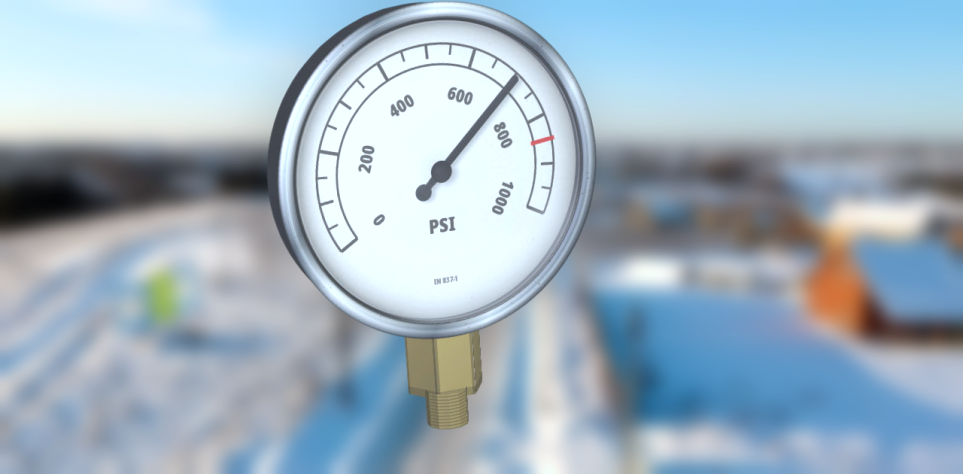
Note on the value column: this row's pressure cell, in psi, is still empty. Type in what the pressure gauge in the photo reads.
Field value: 700 psi
